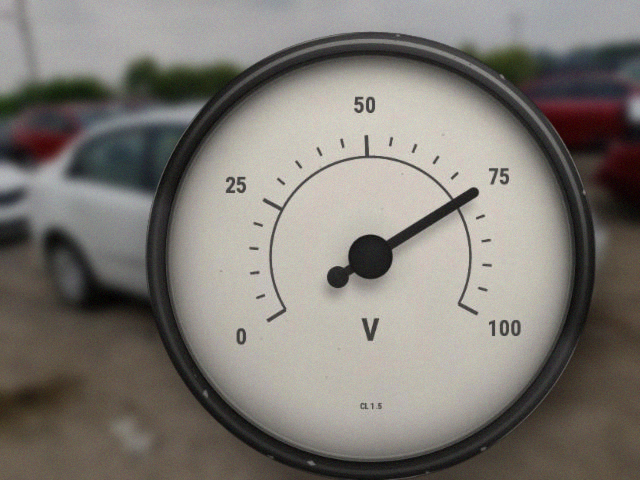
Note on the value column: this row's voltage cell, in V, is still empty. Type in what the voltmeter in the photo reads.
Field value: 75 V
